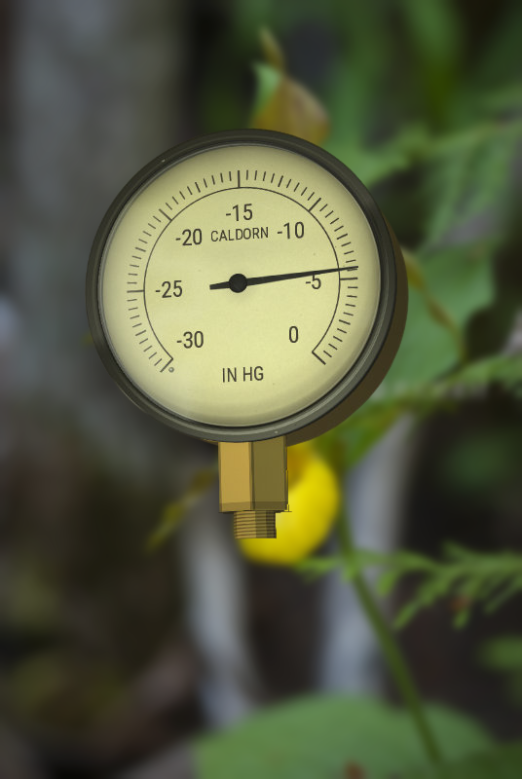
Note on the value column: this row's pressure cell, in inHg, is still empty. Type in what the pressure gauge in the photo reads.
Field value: -5.5 inHg
